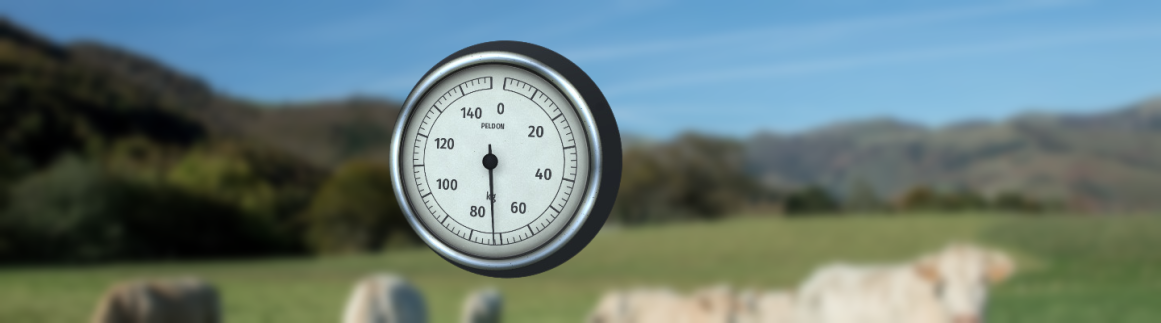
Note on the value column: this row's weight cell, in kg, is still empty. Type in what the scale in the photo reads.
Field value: 72 kg
